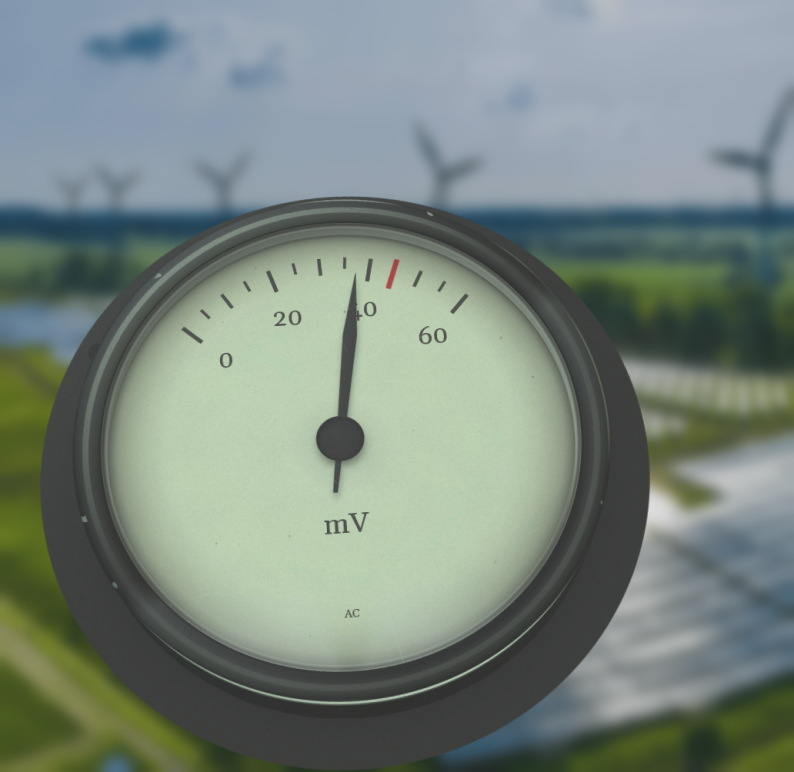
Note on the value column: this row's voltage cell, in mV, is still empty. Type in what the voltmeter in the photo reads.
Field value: 37.5 mV
